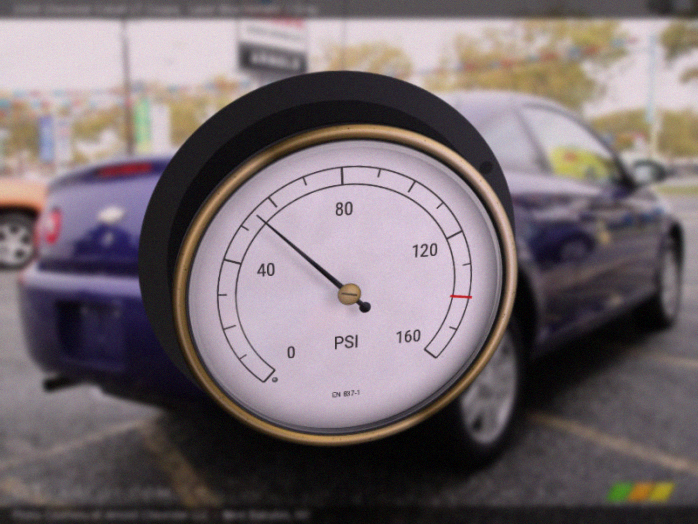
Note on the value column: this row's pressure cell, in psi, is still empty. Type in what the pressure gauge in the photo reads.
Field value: 55 psi
